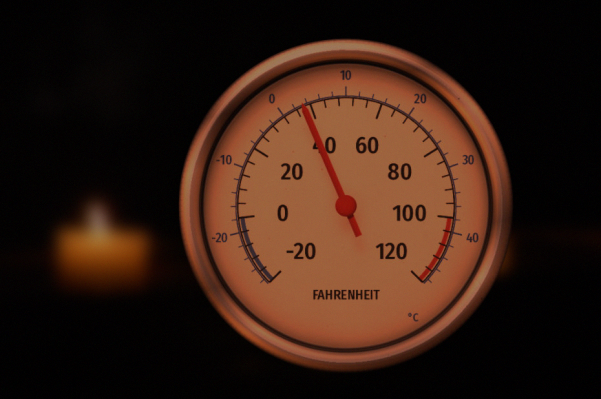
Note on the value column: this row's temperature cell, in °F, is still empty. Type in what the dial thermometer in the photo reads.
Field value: 38 °F
